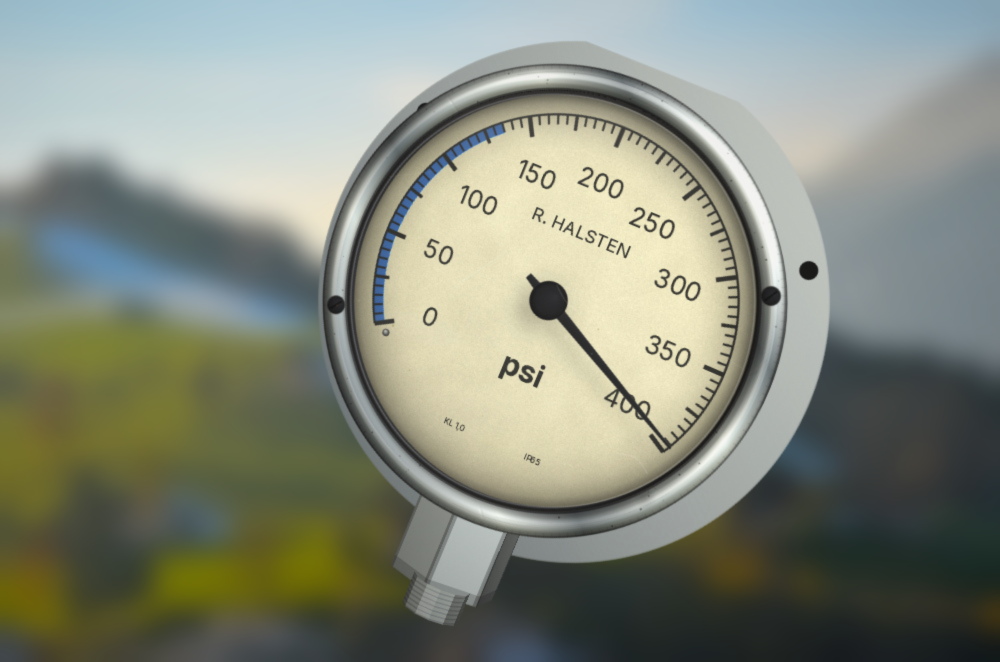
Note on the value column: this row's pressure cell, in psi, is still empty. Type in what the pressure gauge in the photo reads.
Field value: 395 psi
